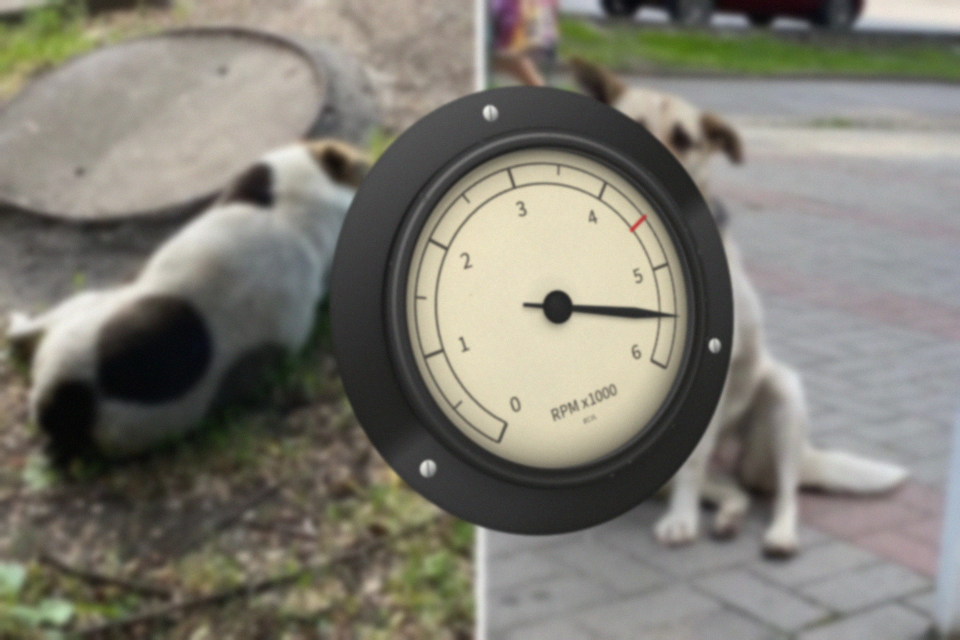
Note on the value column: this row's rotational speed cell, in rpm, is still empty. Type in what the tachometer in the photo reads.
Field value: 5500 rpm
